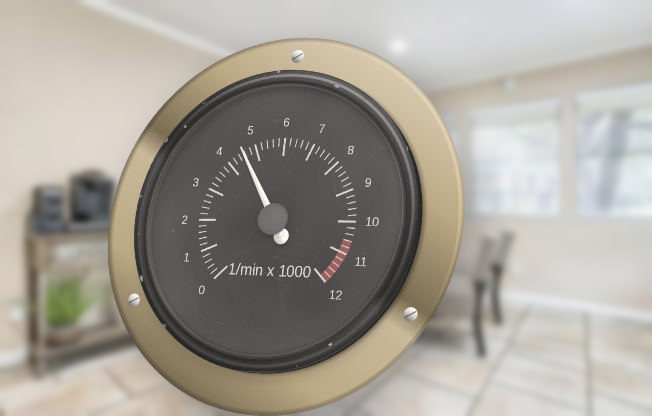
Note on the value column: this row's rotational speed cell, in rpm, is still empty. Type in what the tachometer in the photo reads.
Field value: 4600 rpm
